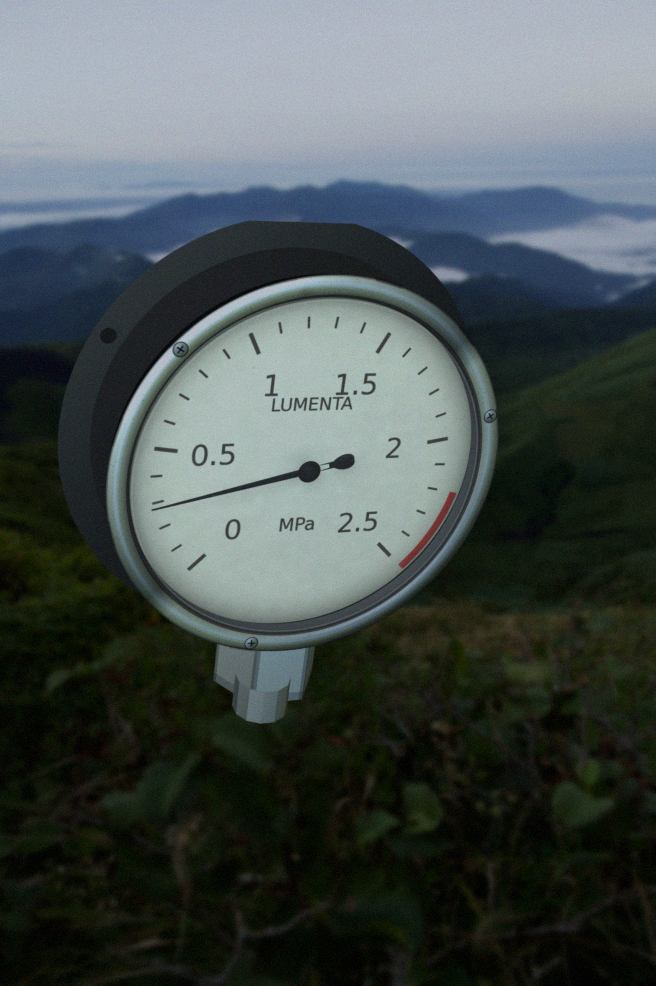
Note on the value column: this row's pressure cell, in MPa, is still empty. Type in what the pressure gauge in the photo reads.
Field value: 0.3 MPa
